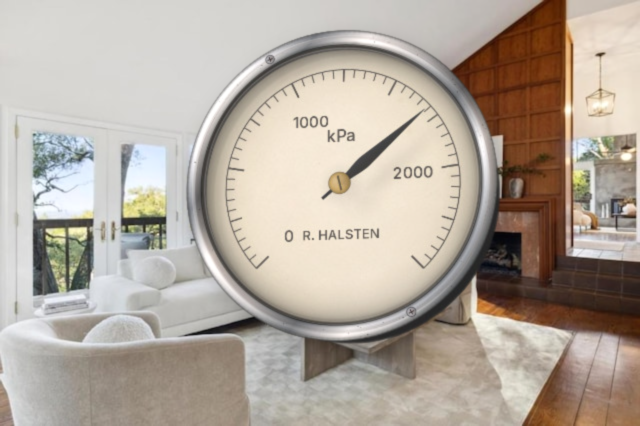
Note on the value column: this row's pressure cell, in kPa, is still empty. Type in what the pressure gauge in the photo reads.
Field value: 1700 kPa
